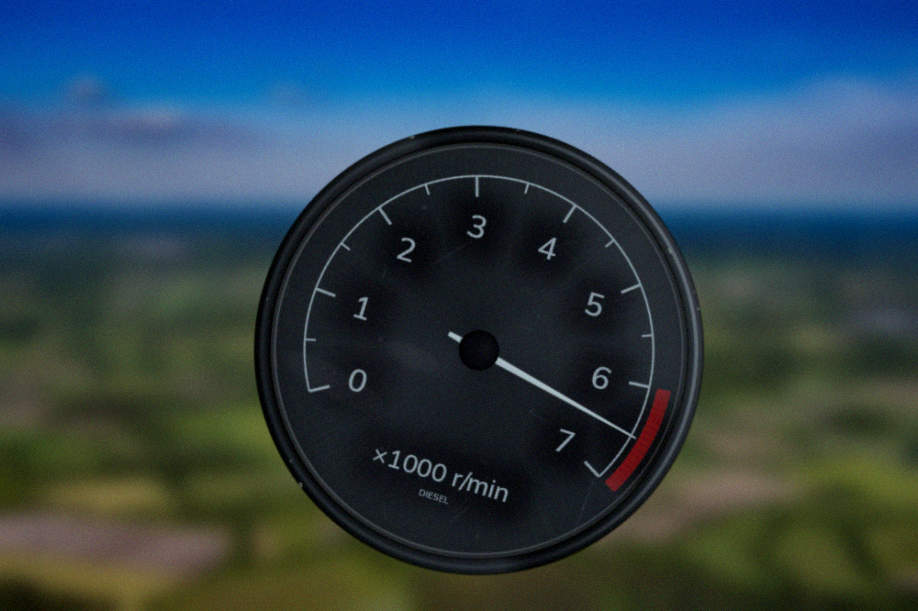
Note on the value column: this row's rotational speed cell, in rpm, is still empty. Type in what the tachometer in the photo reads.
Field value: 6500 rpm
